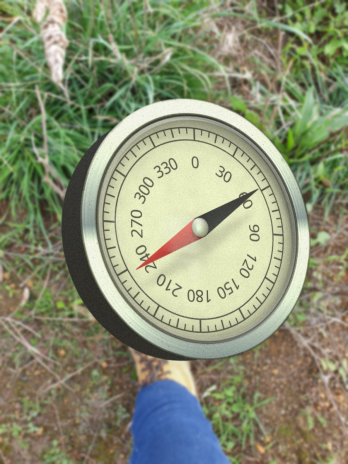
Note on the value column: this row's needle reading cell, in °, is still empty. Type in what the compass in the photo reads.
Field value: 237.5 °
